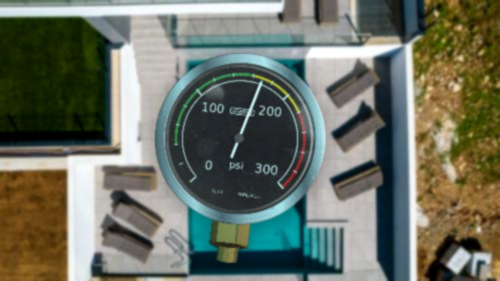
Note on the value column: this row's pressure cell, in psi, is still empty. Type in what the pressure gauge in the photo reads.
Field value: 170 psi
